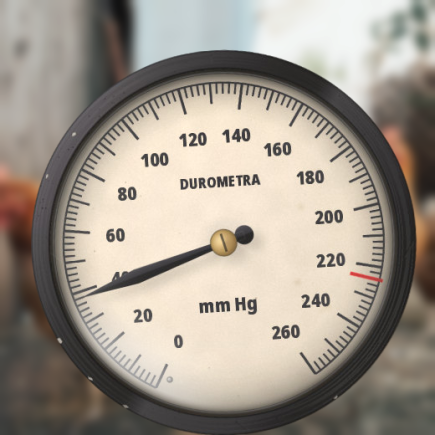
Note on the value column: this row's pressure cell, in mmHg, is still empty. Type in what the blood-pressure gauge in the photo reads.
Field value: 38 mmHg
